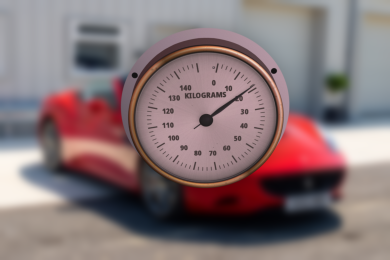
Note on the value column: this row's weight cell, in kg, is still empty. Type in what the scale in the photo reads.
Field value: 18 kg
